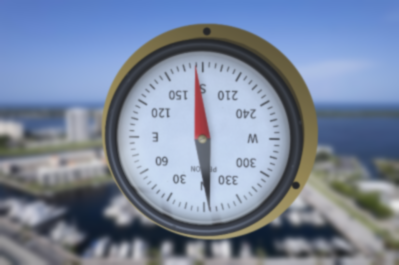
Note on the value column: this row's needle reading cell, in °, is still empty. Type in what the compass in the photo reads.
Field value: 175 °
